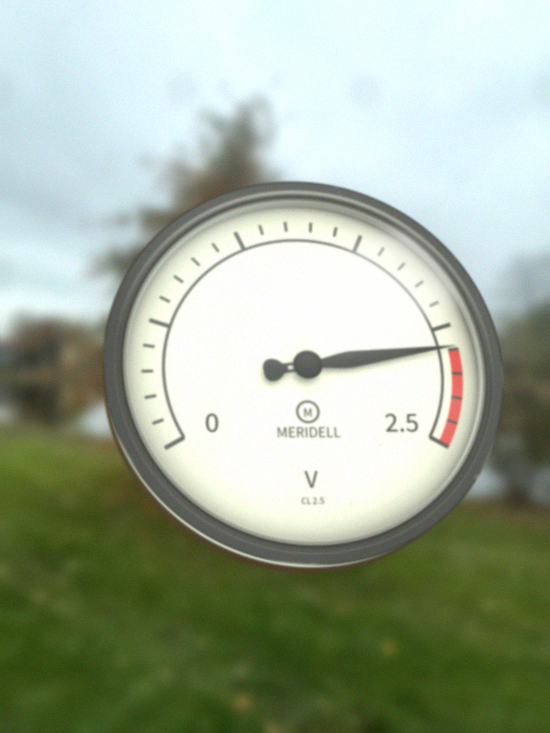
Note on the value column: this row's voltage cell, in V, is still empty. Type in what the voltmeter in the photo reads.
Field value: 2.1 V
